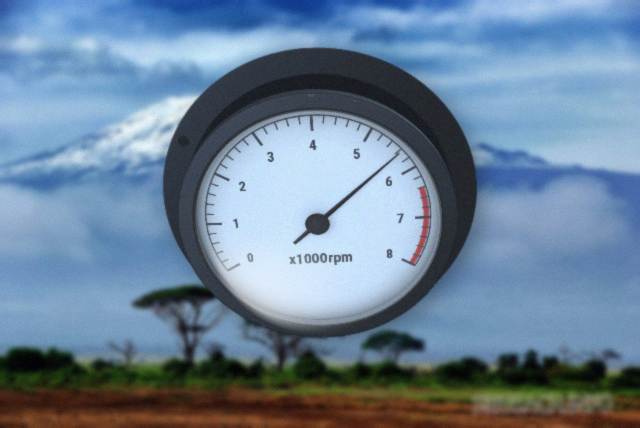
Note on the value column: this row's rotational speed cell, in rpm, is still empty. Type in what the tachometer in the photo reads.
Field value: 5600 rpm
